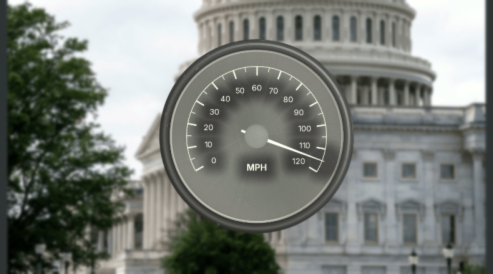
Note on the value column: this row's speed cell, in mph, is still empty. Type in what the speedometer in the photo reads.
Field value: 115 mph
